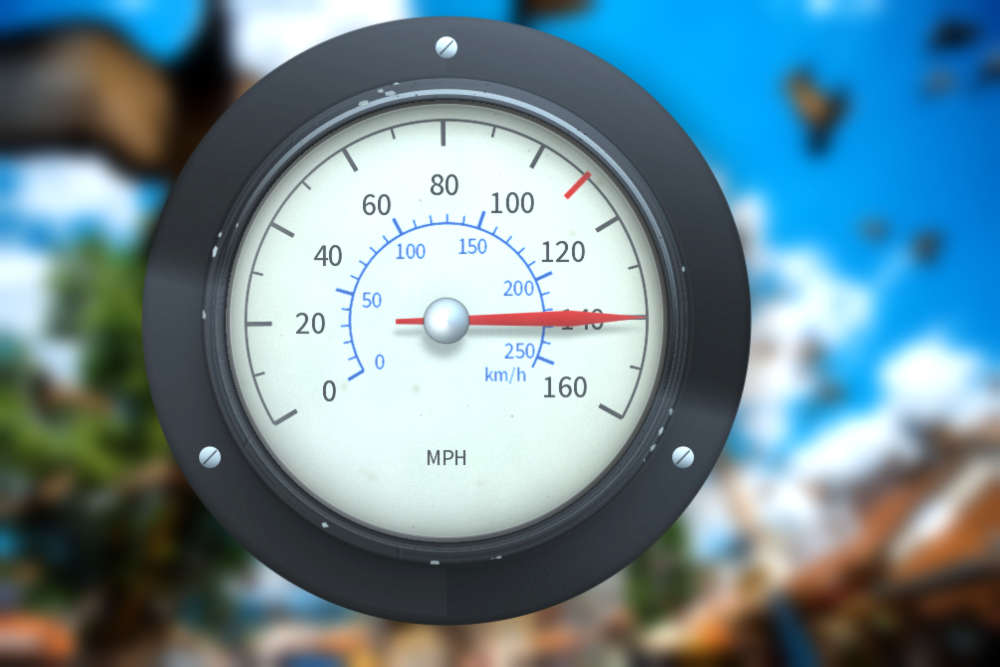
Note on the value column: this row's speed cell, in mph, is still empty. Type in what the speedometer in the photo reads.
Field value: 140 mph
